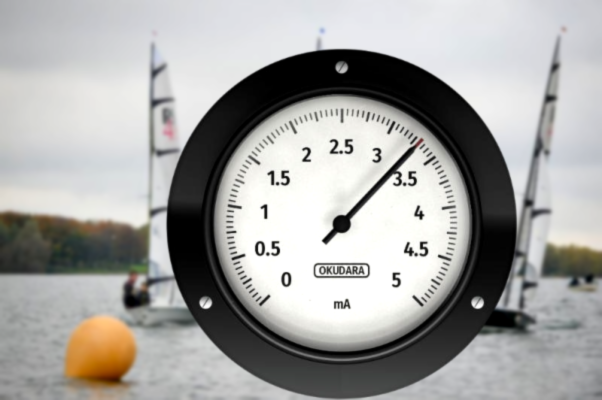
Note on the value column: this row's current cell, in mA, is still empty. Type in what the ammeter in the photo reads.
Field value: 3.3 mA
